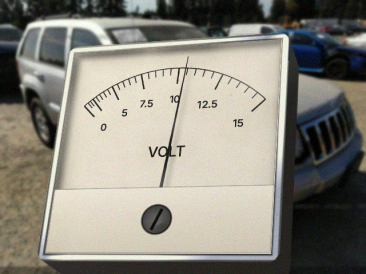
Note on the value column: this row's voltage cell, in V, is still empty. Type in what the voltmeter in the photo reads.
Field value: 10.5 V
